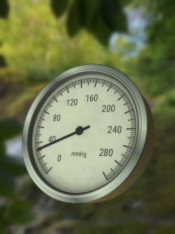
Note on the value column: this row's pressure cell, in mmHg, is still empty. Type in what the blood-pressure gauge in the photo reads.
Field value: 30 mmHg
